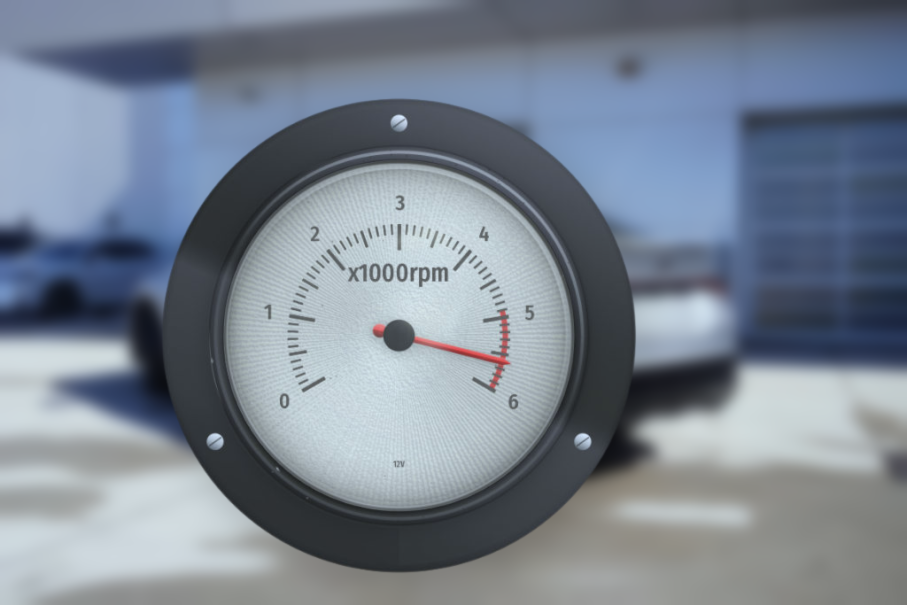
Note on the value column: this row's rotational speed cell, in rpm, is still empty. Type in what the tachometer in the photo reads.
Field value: 5600 rpm
